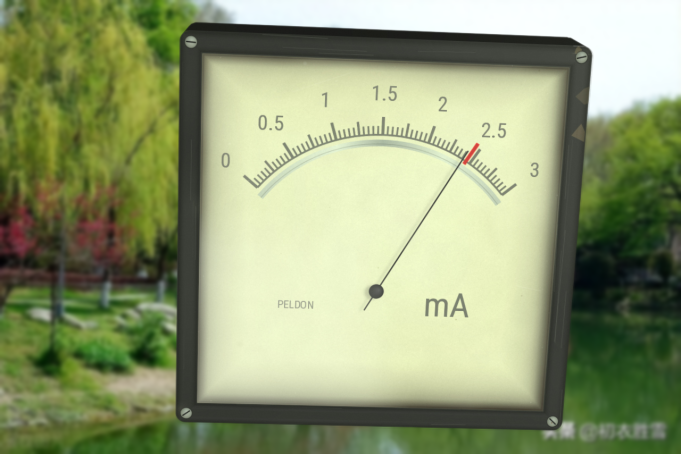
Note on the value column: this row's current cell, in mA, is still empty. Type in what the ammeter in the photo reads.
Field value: 2.4 mA
